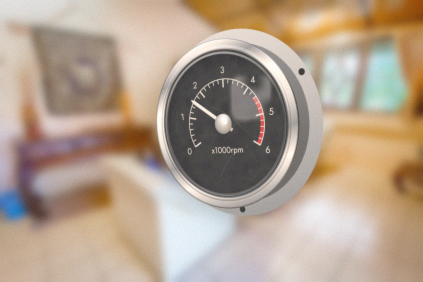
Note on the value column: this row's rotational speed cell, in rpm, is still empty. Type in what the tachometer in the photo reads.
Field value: 1600 rpm
